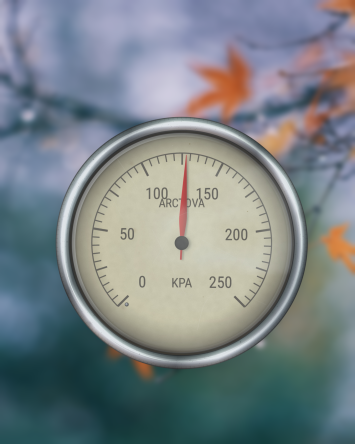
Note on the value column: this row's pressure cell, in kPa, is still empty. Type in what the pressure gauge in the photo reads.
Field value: 127.5 kPa
